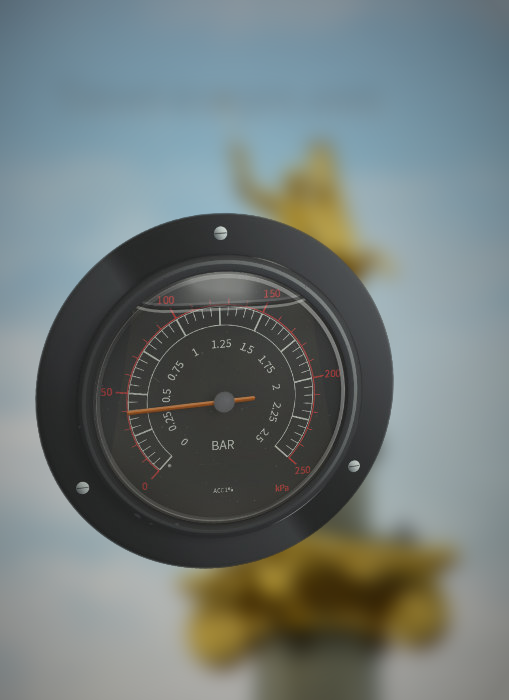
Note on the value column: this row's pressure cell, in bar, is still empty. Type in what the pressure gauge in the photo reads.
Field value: 0.4 bar
